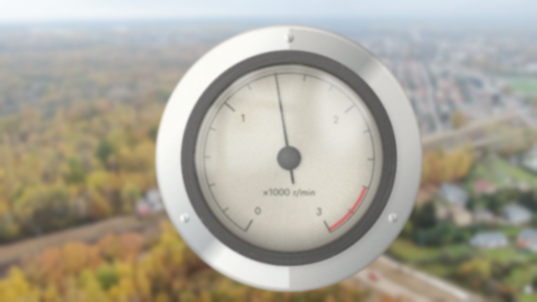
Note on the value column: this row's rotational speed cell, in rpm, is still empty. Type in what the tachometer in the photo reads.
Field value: 1400 rpm
